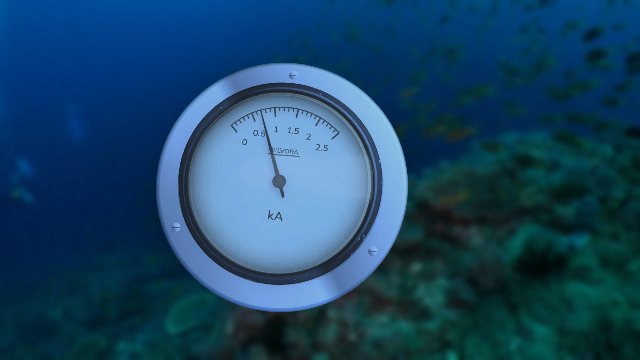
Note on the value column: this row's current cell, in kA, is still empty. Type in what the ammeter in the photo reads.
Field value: 0.7 kA
